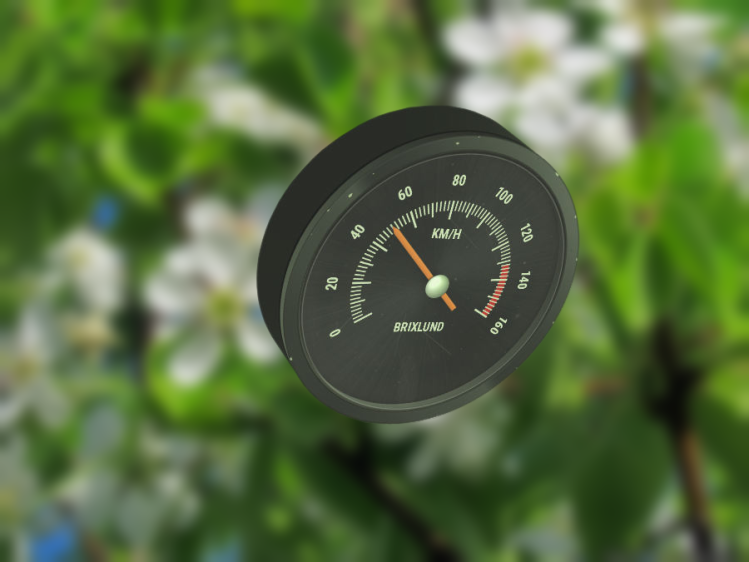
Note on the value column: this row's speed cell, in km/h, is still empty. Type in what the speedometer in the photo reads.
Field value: 50 km/h
